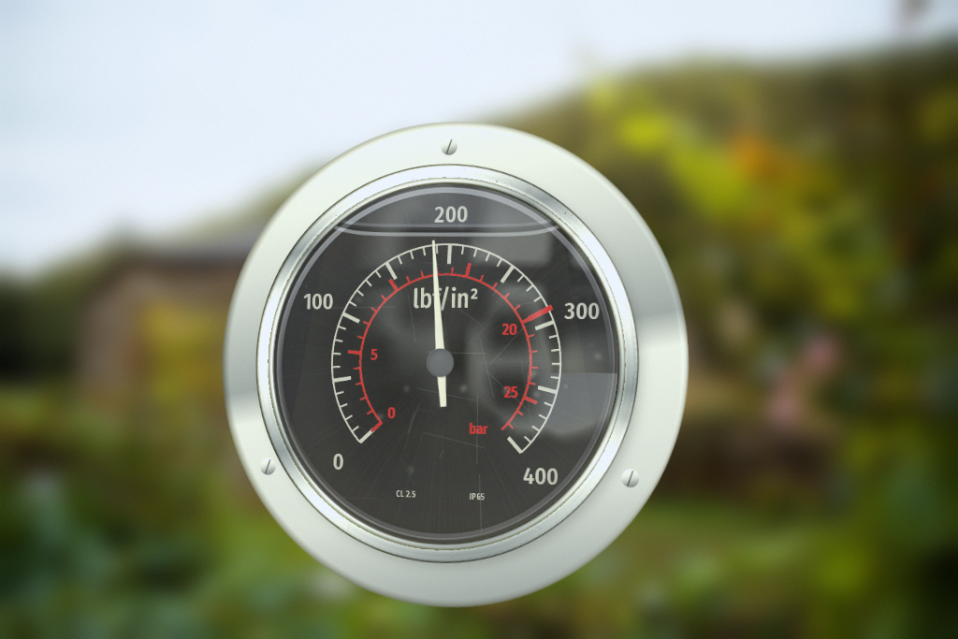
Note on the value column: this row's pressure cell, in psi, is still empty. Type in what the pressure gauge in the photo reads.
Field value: 190 psi
